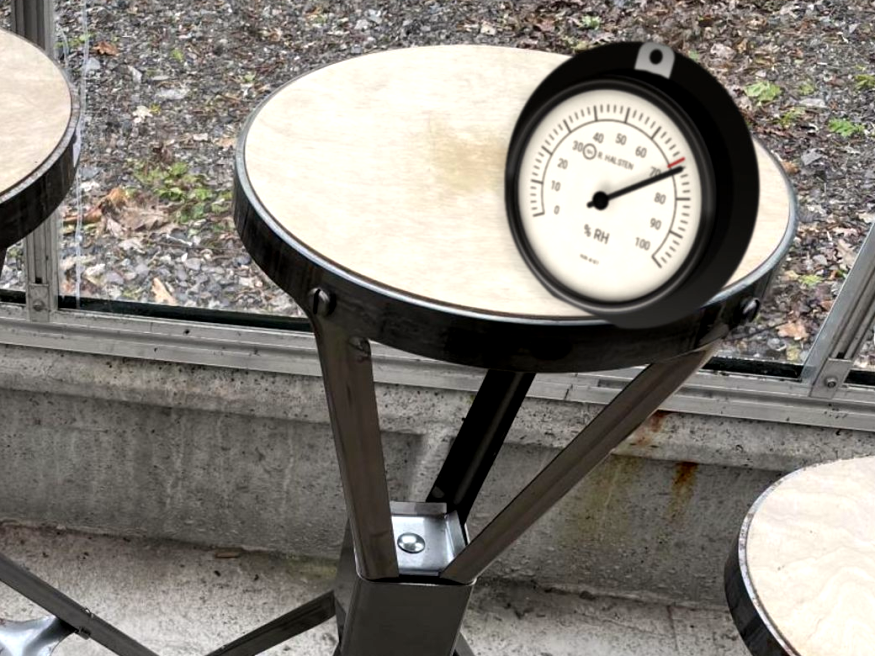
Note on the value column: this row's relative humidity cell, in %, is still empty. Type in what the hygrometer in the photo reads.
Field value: 72 %
